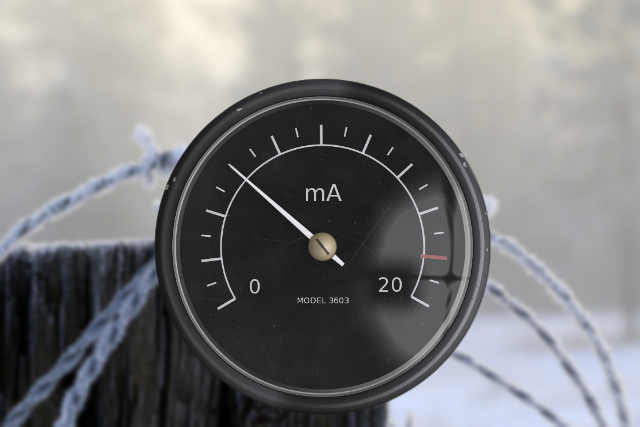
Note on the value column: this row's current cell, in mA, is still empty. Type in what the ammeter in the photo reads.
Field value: 6 mA
